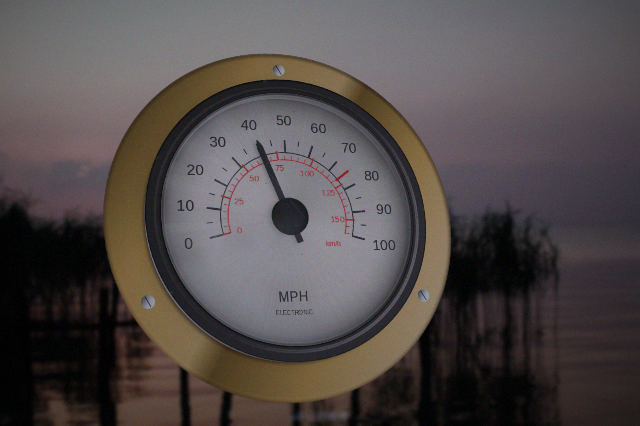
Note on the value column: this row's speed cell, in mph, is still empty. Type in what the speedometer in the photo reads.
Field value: 40 mph
